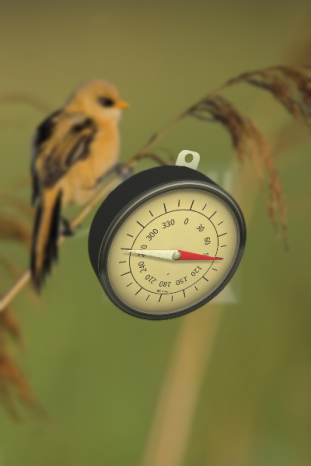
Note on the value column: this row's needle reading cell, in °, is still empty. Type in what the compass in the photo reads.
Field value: 90 °
